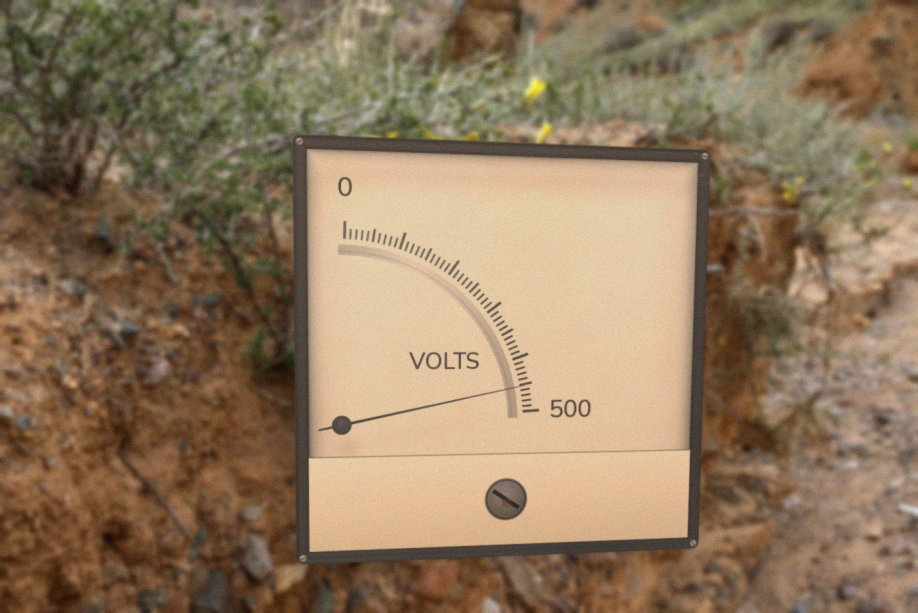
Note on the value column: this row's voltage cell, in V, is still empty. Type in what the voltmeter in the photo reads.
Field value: 450 V
